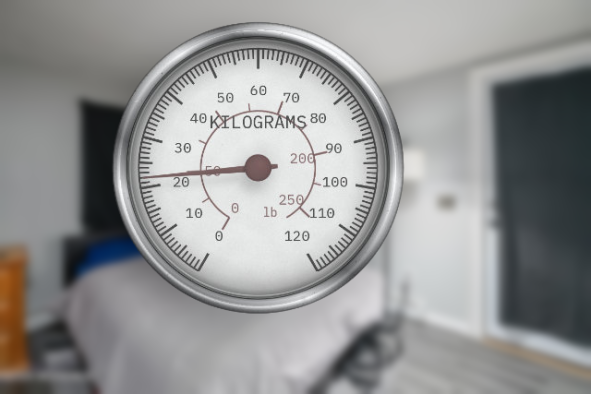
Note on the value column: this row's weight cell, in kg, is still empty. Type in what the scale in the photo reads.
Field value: 22 kg
